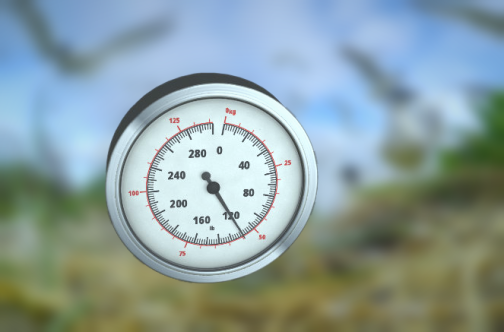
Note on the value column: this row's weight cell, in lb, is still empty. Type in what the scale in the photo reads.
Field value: 120 lb
